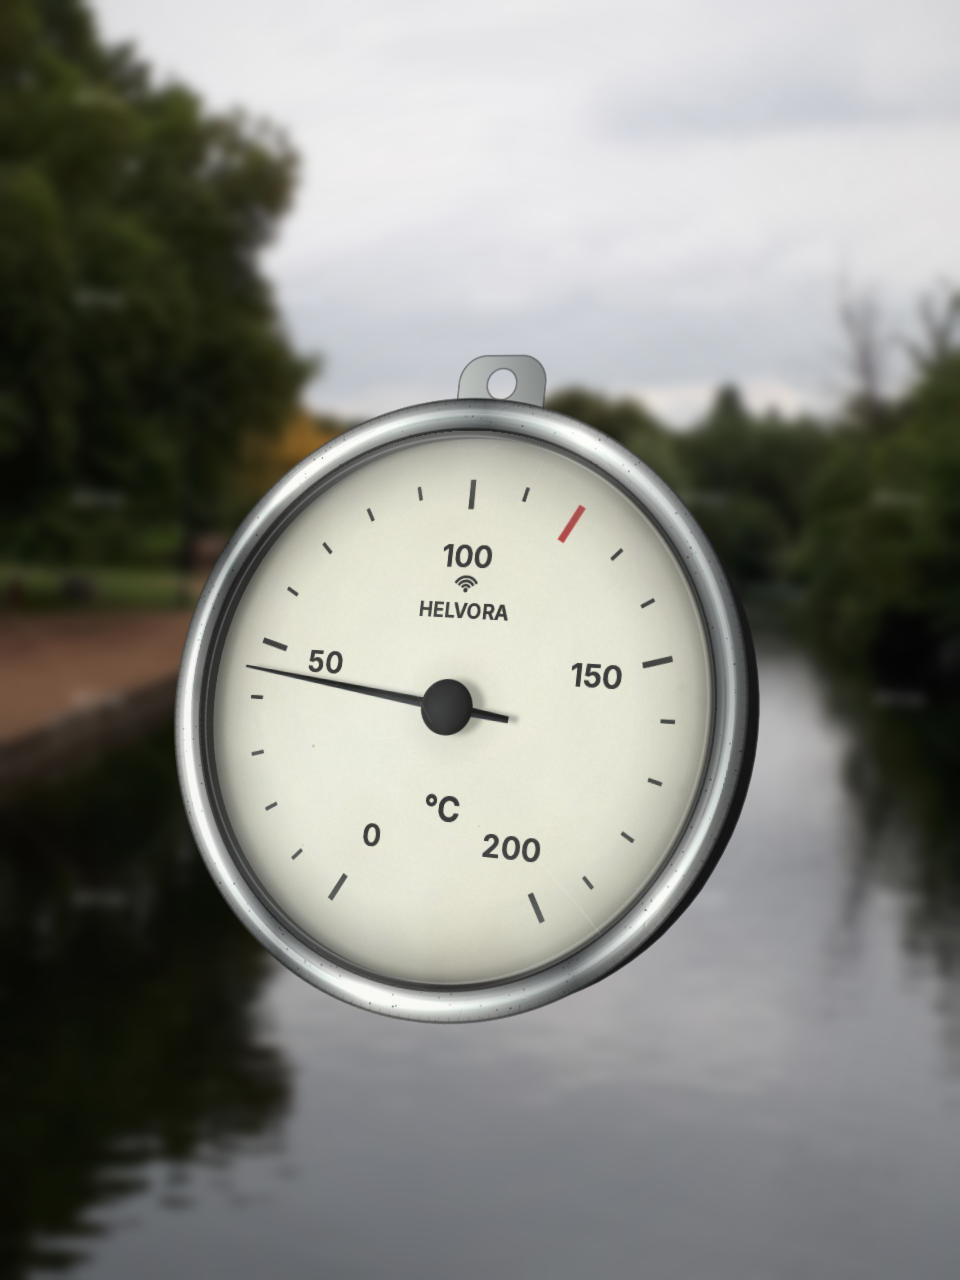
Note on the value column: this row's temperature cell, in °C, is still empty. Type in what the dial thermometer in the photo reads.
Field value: 45 °C
